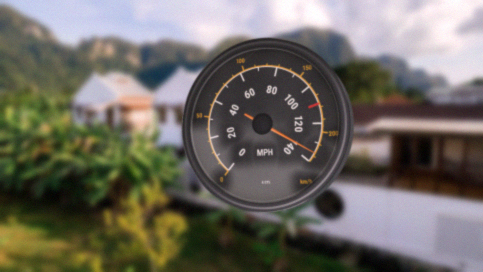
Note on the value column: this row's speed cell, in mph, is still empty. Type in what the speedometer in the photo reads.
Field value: 135 mph
